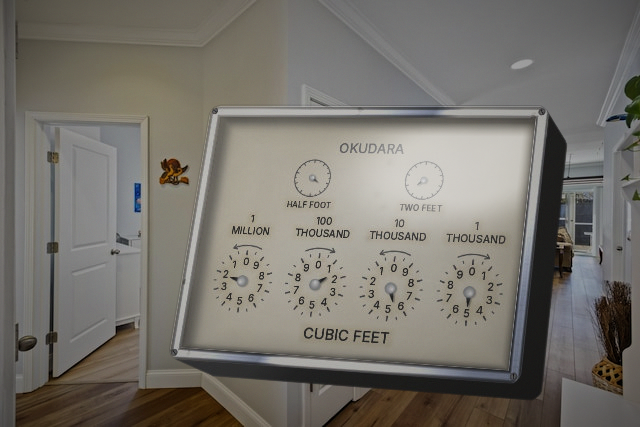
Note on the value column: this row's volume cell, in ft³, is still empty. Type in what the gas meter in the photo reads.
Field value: 215500 ft³
